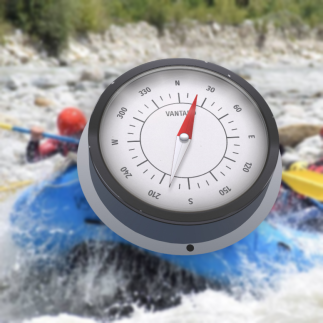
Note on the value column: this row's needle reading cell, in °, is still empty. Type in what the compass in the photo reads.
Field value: 20 °
